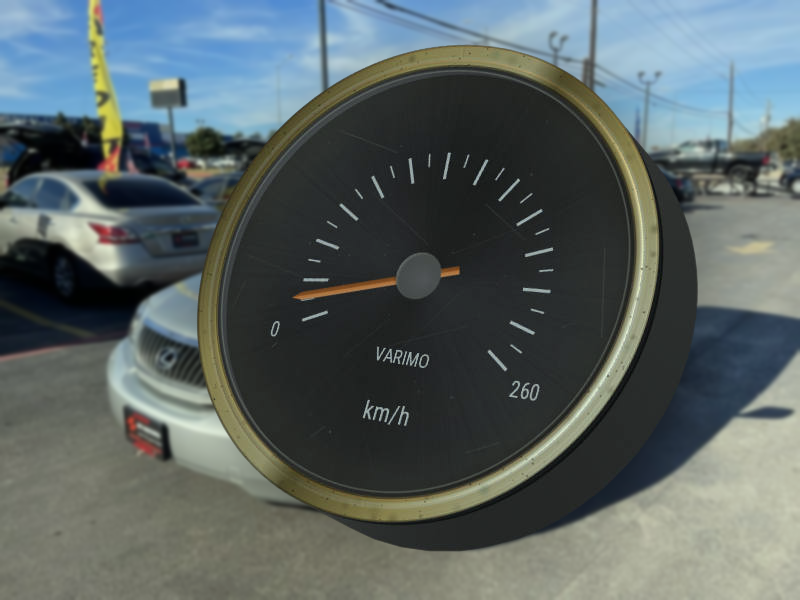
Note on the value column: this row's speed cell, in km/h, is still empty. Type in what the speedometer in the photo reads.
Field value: 10 km/h
